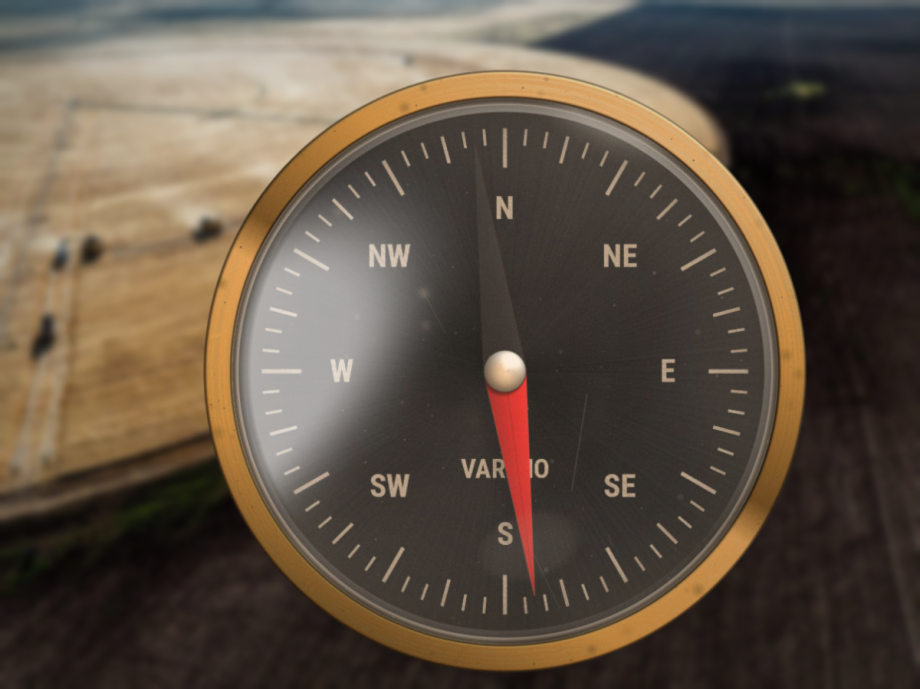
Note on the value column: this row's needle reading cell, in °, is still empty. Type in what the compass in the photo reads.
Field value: 172.5 °
